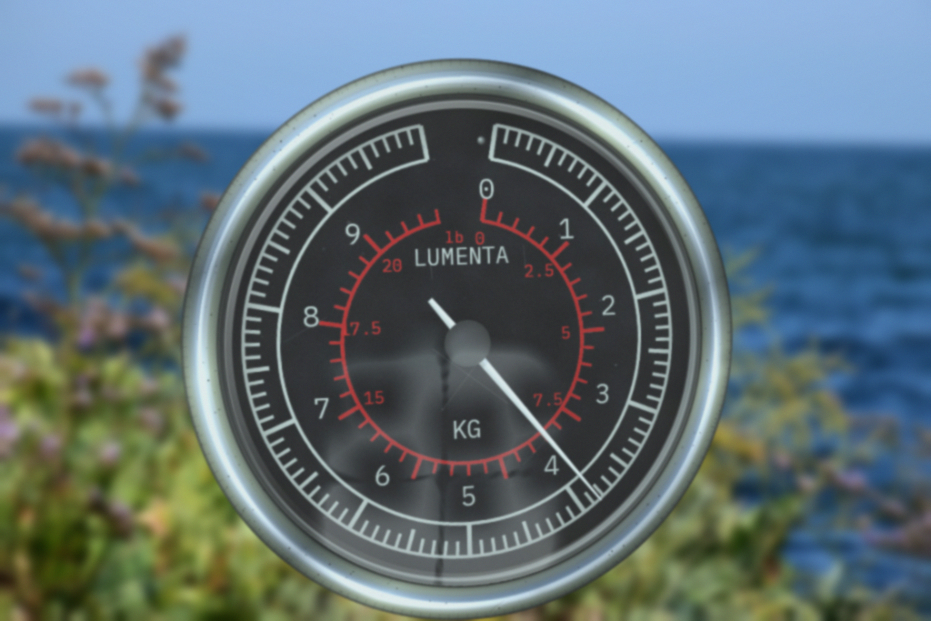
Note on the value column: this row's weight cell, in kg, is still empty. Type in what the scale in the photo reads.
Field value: 3.85 kg
